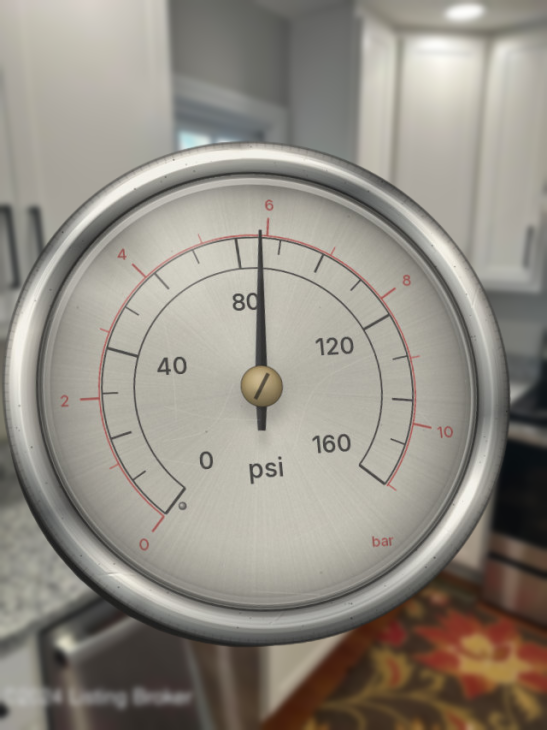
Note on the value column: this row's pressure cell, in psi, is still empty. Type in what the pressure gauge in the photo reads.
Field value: 85 psi
